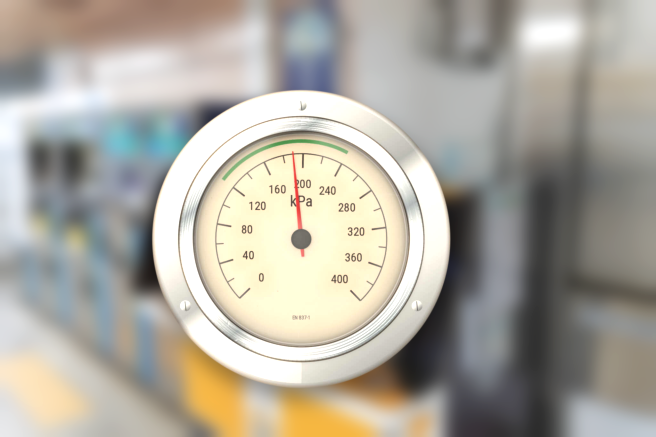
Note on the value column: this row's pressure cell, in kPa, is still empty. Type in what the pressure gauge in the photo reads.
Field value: 190 kPa
